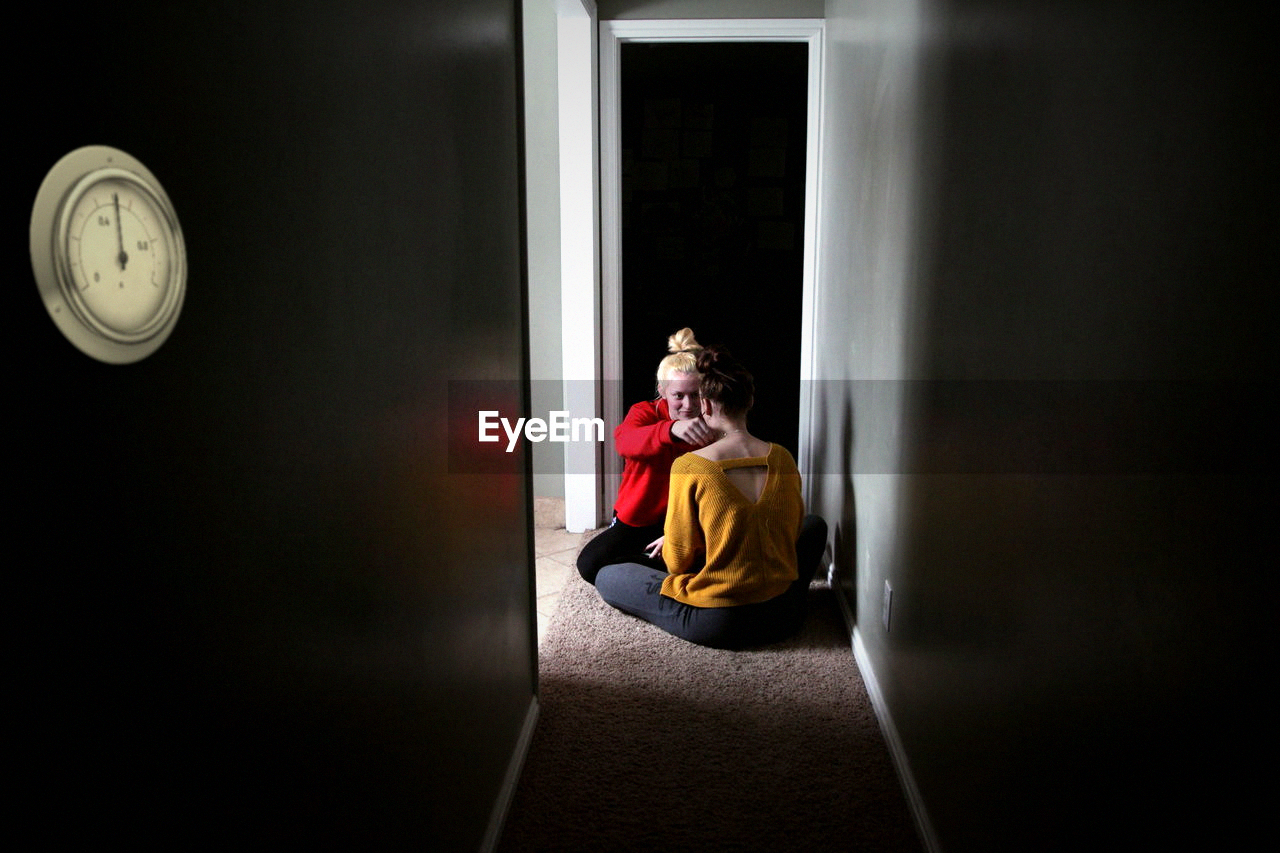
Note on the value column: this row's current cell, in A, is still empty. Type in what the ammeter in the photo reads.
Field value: 0.5 A
